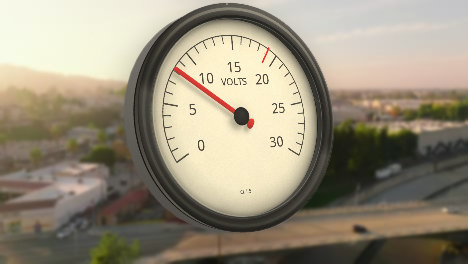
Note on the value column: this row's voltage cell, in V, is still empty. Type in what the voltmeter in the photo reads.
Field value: 8 V
